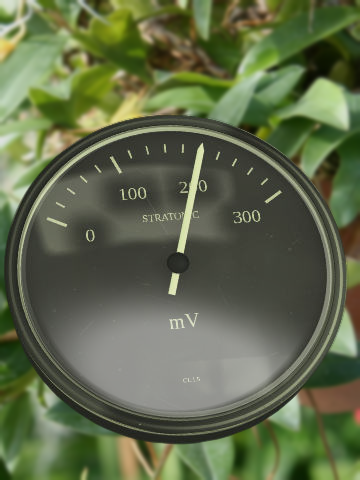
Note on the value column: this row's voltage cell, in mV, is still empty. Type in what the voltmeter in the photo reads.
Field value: 200 mV
